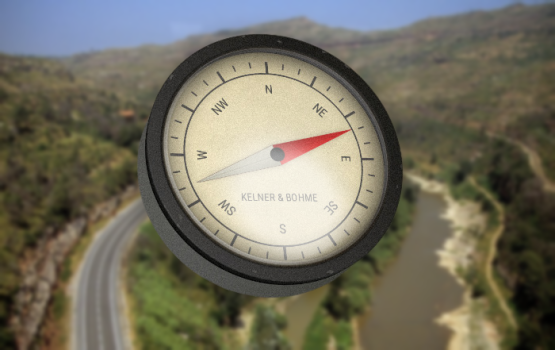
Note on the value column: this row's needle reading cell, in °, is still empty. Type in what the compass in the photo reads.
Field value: 70 °
